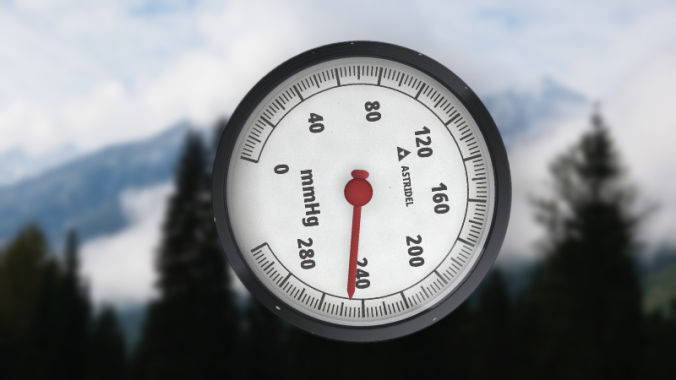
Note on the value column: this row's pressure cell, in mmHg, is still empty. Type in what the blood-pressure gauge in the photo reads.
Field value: 246 mmHg
